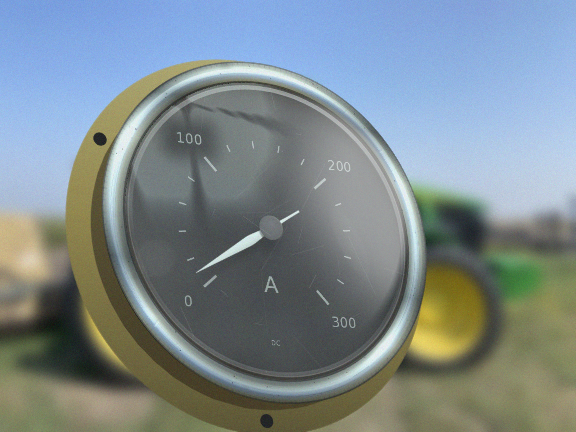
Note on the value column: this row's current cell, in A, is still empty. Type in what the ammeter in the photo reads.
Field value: 10 A
